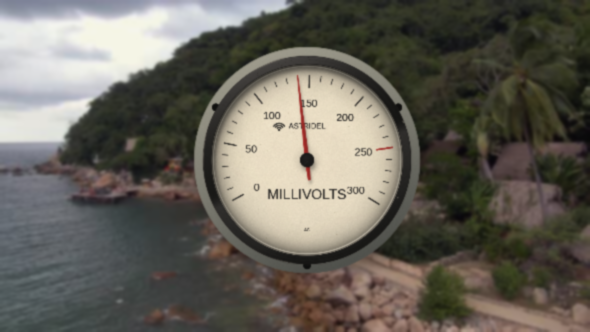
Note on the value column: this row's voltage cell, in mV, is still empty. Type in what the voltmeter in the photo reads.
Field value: 140 mV
